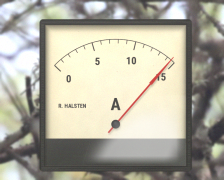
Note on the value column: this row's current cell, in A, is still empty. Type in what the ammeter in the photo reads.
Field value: 14.5 A
